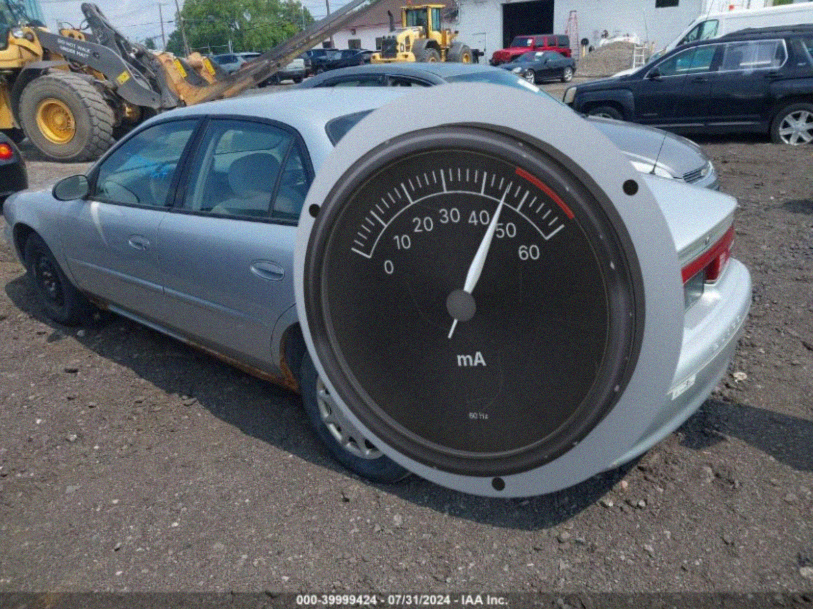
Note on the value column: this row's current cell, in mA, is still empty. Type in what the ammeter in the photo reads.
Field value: 46 mA
